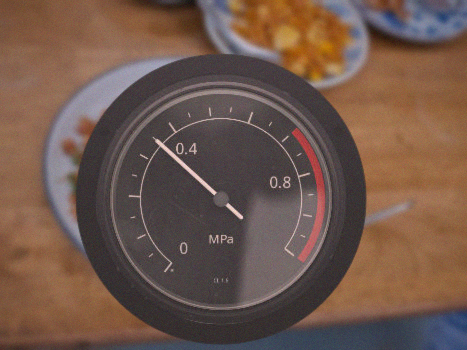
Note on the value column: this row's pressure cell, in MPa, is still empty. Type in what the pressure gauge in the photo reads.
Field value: 0.35 MPa
